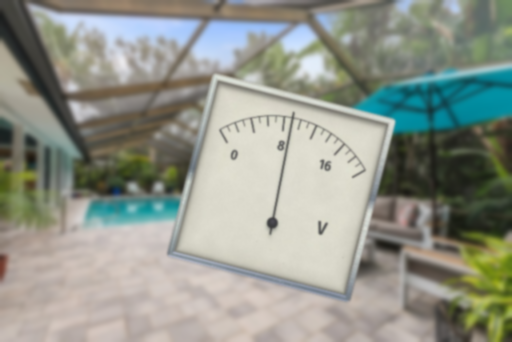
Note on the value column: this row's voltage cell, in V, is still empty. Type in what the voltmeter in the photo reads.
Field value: 9 V
